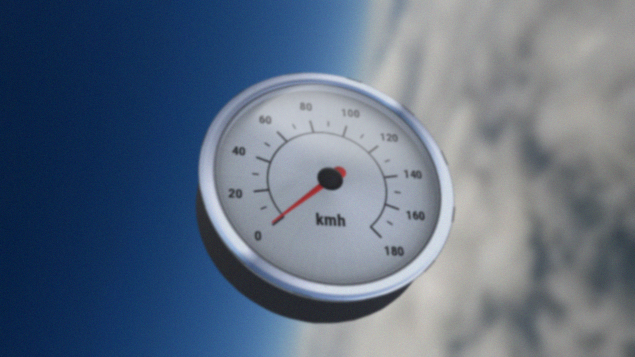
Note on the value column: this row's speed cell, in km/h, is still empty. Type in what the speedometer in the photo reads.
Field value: 0 km/h
